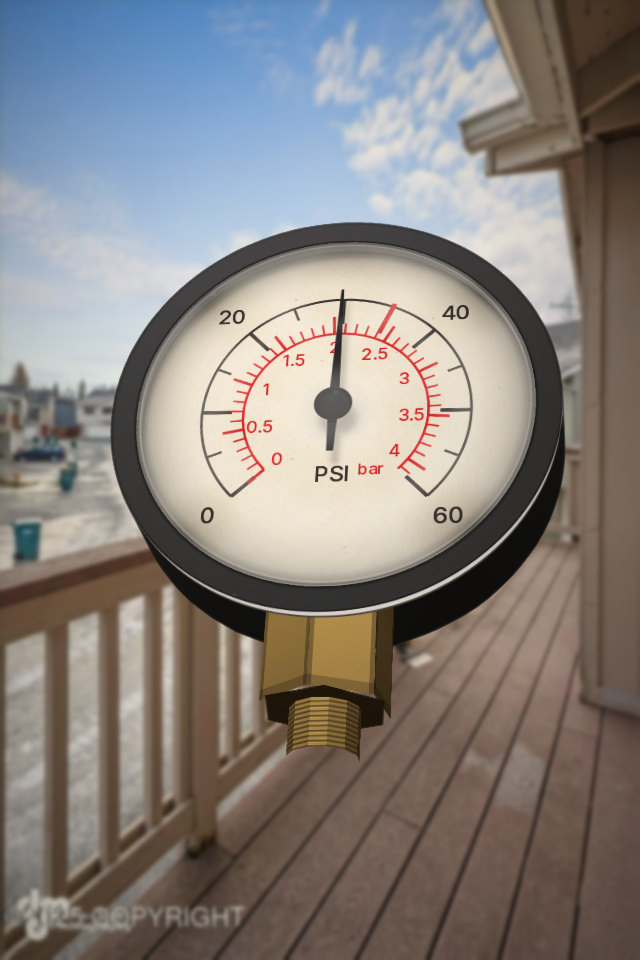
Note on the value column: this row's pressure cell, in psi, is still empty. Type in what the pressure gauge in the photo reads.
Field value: 30 psi
